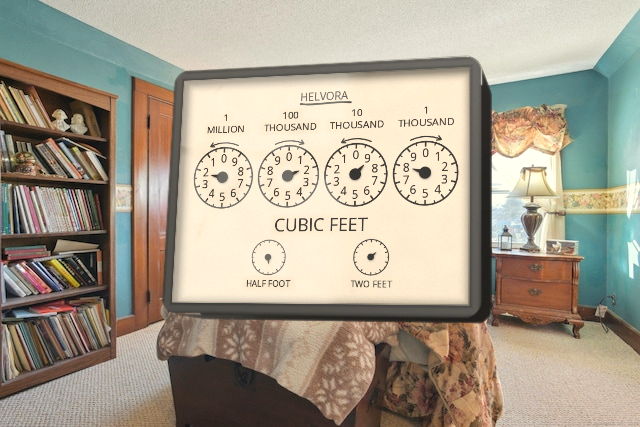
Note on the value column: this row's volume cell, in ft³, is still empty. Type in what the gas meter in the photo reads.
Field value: 218800 ft³
